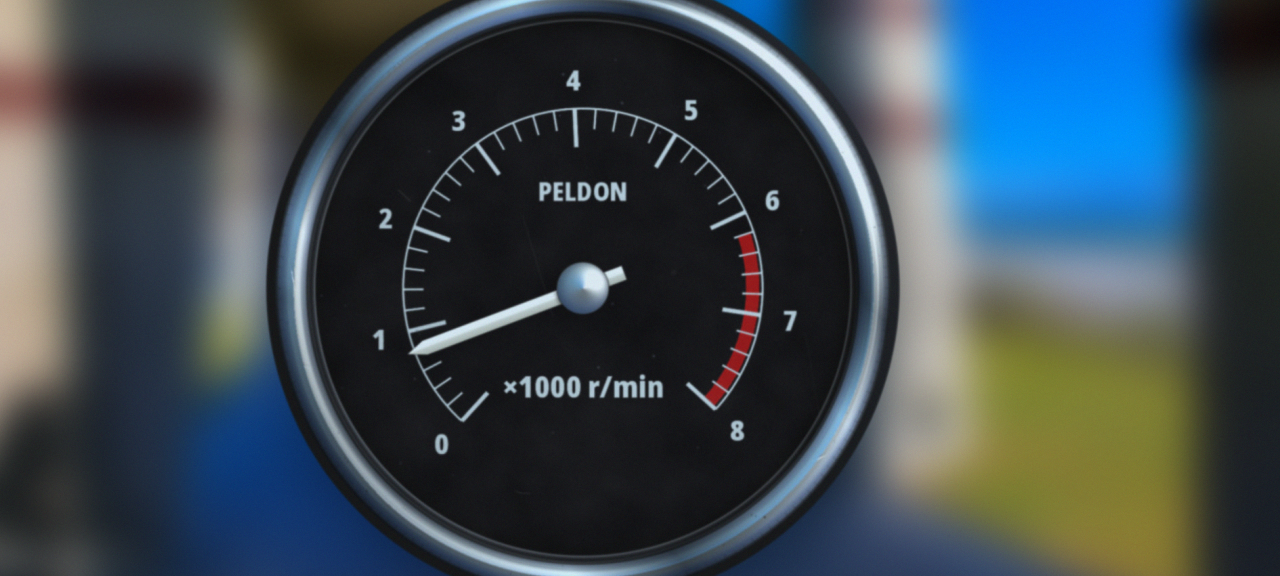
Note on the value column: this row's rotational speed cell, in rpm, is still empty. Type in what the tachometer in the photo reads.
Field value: 800 rpm
